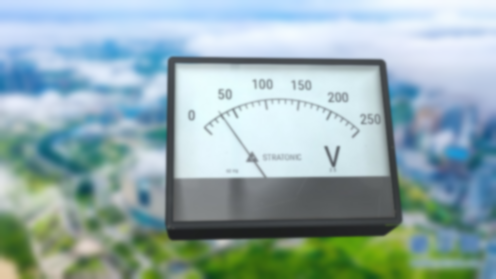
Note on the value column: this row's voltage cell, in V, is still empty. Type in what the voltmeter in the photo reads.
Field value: 30 V
